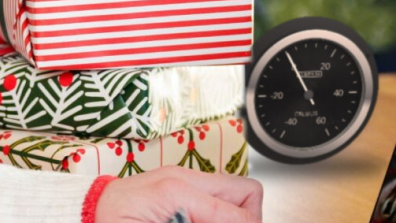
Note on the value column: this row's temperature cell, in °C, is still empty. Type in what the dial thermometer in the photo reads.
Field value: 0 °C
